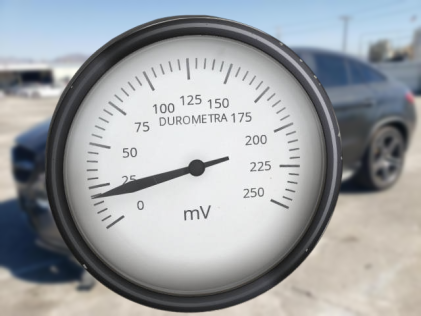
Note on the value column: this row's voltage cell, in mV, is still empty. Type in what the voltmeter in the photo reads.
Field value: 20 mV
